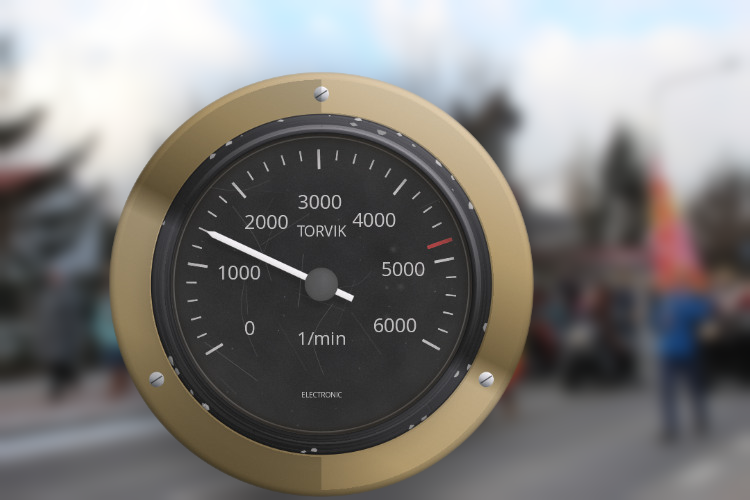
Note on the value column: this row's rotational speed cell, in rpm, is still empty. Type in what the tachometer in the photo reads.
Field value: 1400 rpm
